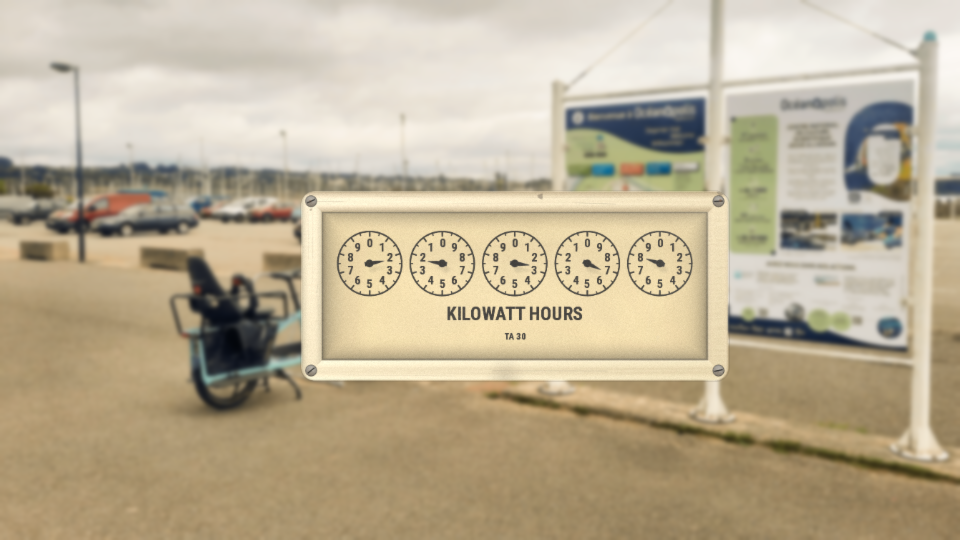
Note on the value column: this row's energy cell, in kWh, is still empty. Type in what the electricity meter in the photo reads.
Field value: 22268 kWh
